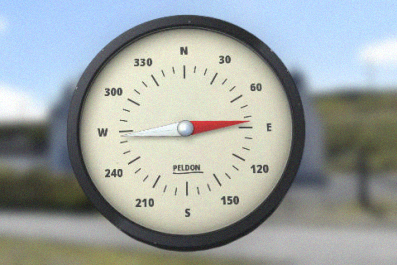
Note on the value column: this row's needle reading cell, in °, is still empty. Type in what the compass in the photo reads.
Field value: 85 °
